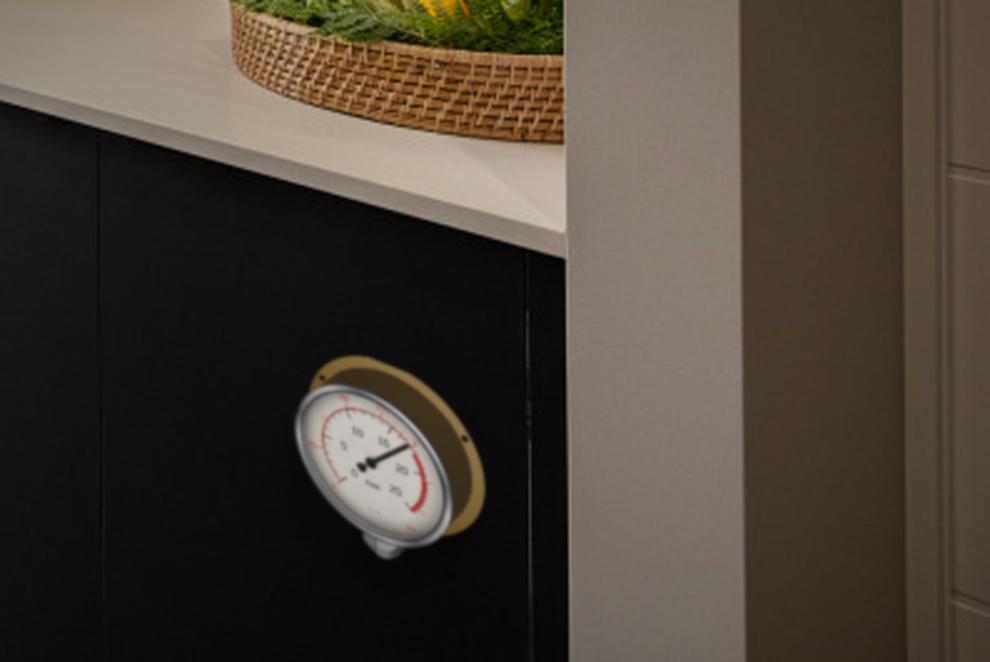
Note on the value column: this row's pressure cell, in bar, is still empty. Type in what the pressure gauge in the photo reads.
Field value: 17 bar
